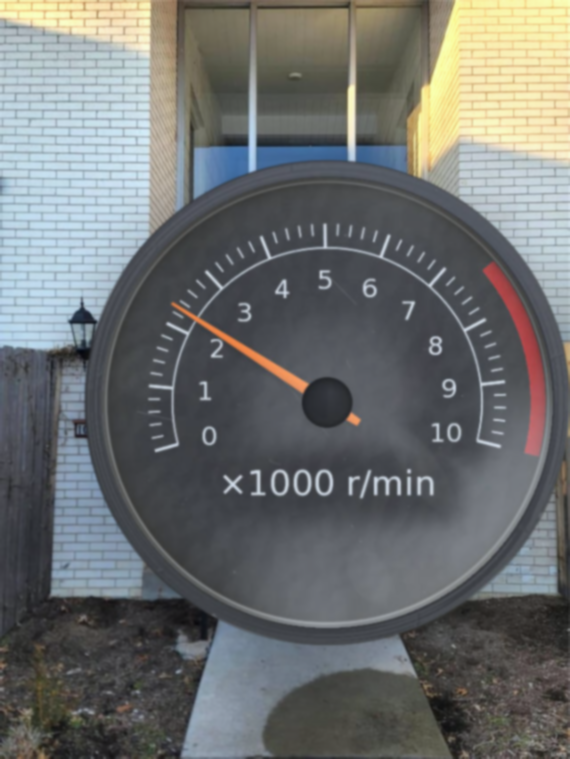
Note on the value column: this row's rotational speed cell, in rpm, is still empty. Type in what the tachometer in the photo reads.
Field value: 2300 rpm
